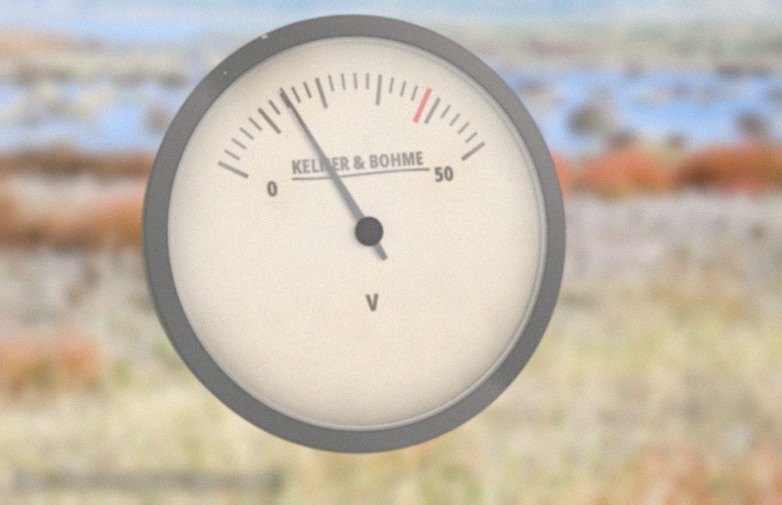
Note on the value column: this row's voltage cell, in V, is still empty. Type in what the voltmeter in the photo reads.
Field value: 14 V
